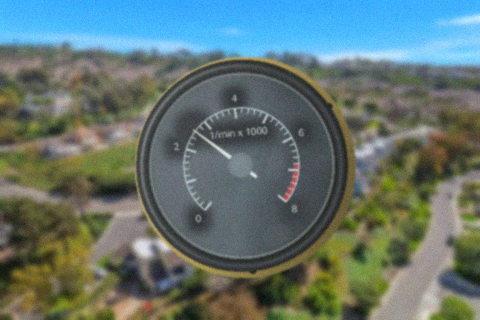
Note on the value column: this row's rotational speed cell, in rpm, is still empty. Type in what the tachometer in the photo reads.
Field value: 2600 rpm
